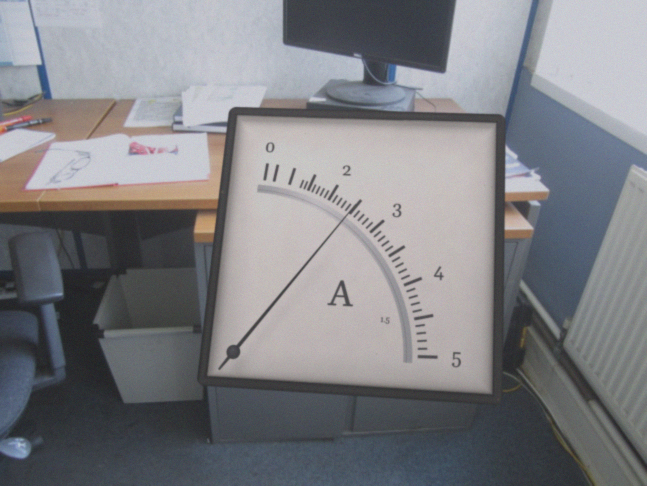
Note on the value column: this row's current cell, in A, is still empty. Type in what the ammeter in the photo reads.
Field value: 2.5 A
